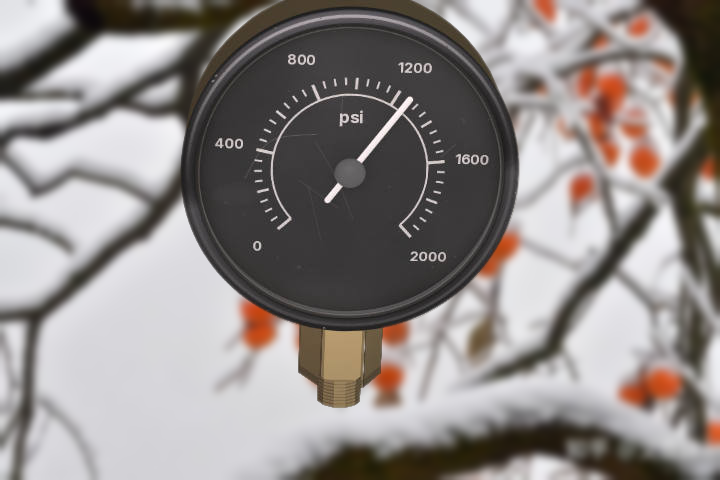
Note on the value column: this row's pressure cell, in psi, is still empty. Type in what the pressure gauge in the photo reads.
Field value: 1250 psi
